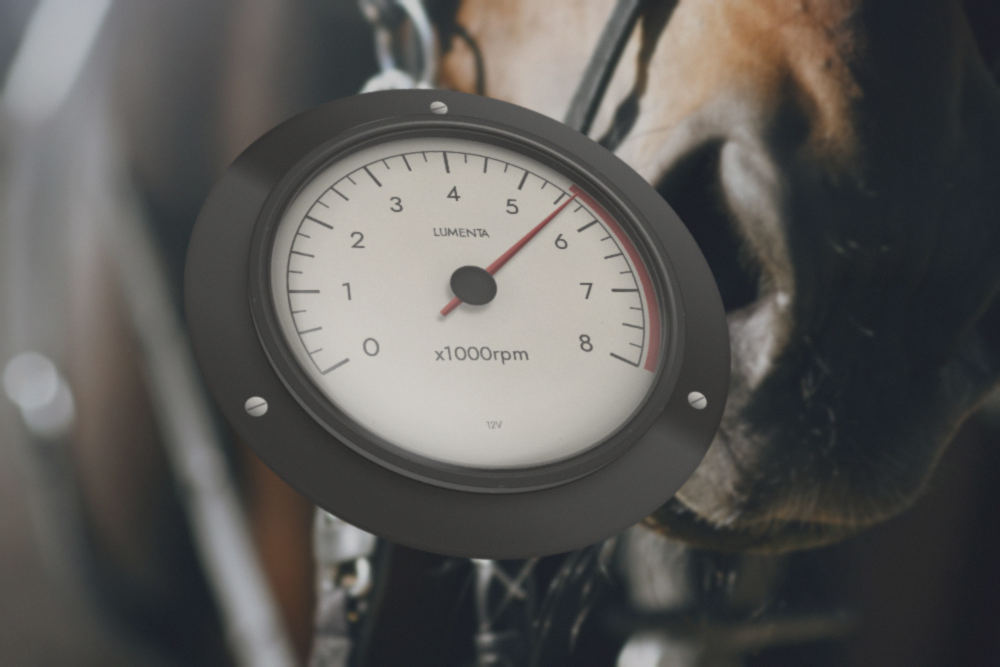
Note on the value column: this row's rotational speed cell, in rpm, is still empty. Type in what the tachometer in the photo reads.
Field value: 5625 rpm
